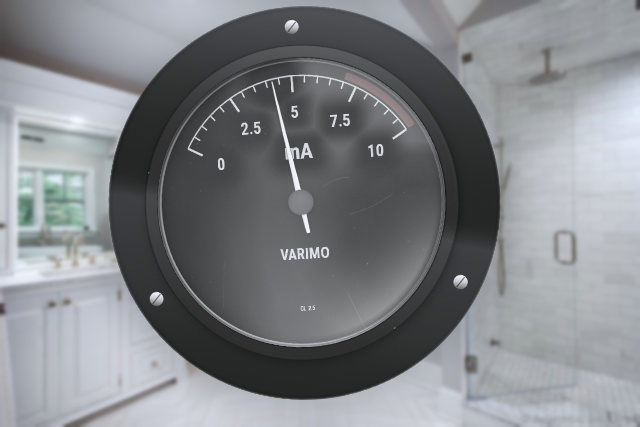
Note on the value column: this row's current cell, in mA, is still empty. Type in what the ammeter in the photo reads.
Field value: 4.25 mA
